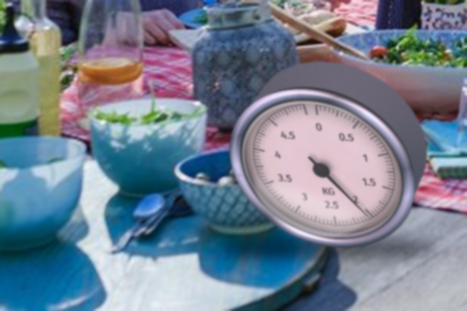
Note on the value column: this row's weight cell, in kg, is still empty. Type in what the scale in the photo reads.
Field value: 2 kg
